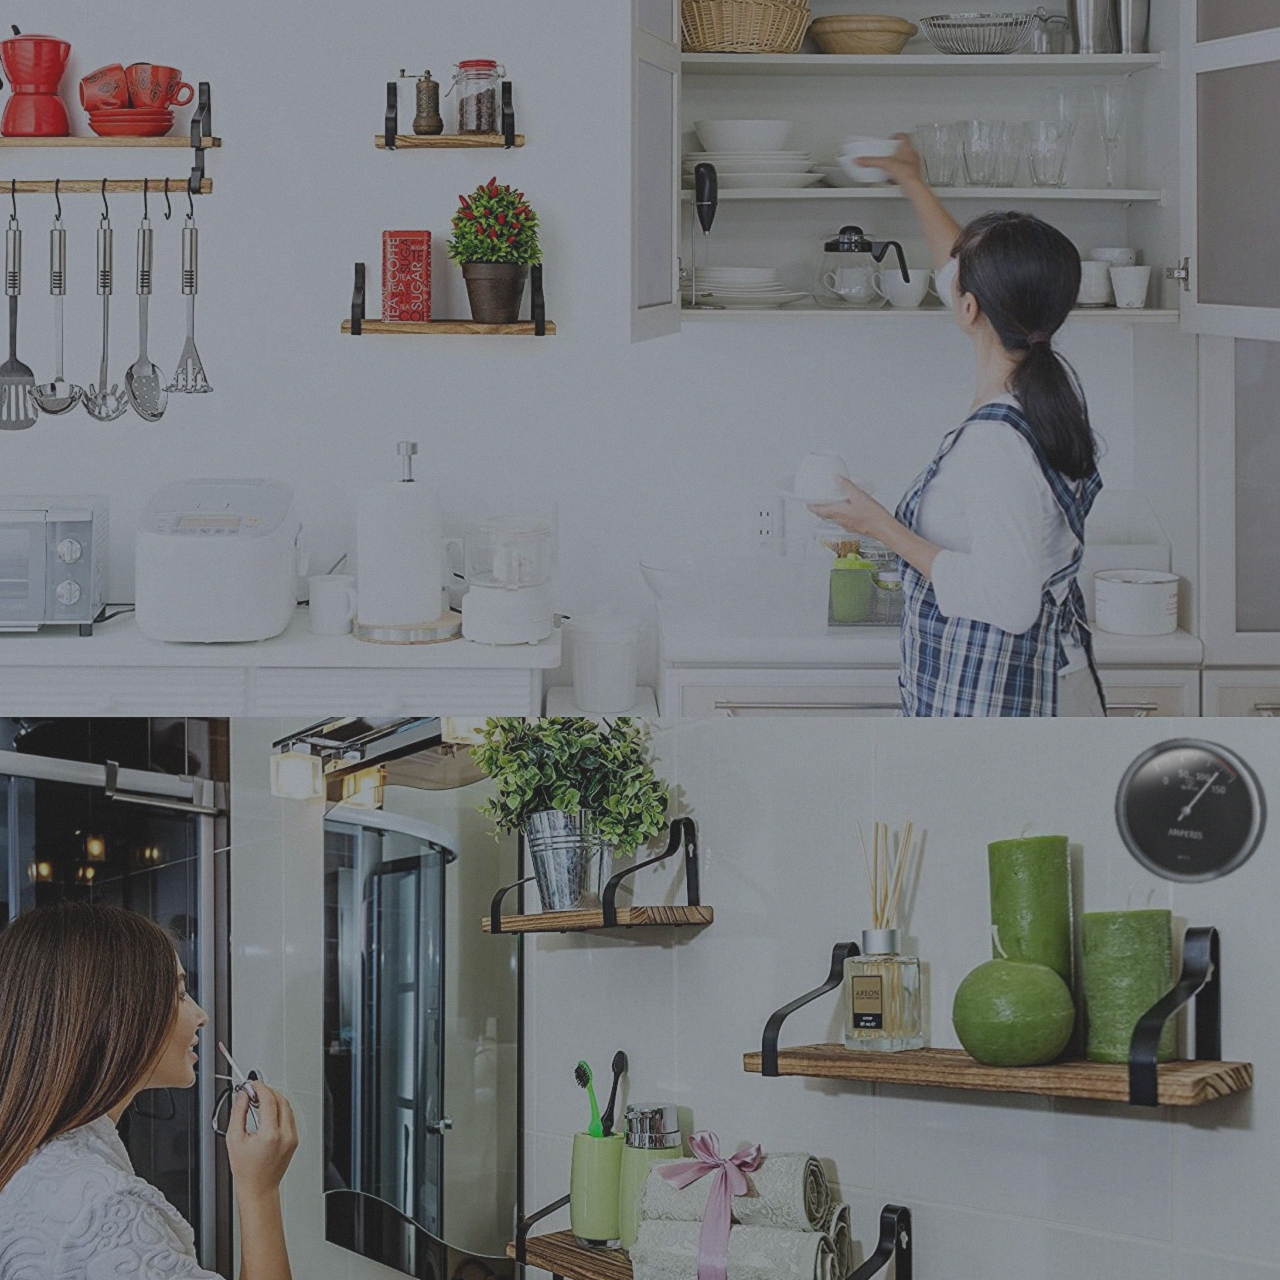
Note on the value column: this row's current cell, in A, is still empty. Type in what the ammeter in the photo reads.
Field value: 125 A
